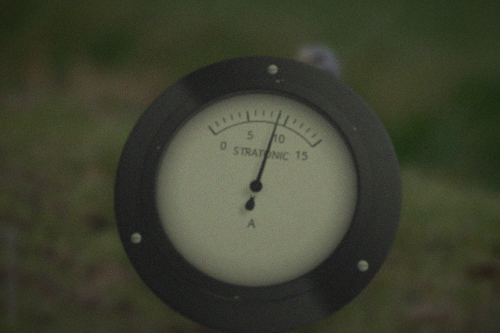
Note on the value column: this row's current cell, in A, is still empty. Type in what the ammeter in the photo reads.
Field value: 9 A
